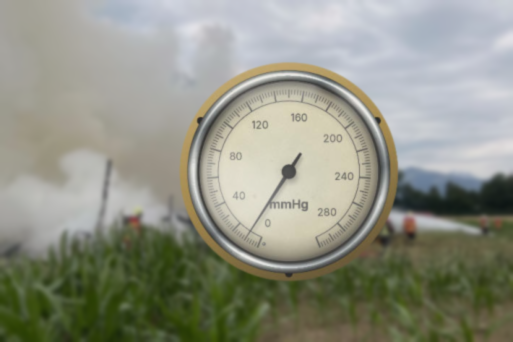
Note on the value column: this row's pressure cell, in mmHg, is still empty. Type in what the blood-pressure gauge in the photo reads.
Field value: 10 mmHg
